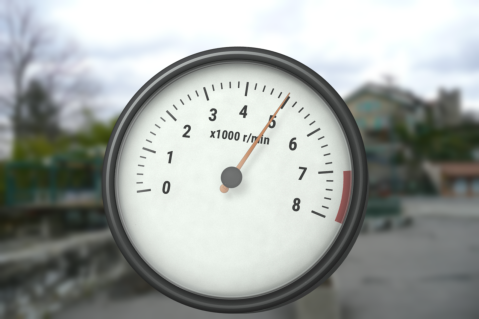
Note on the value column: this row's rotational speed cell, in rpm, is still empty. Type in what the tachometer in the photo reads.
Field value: 5000 rpm
